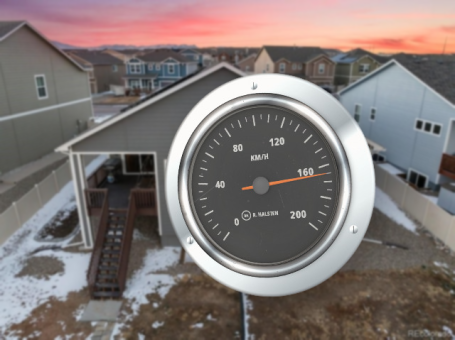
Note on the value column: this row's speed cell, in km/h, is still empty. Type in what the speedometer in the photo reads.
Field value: 165 km/h
